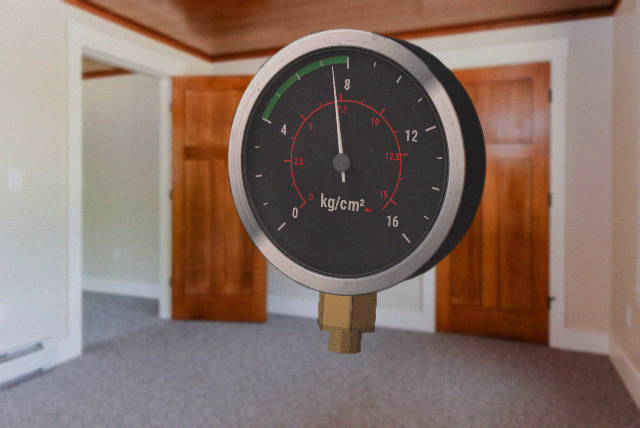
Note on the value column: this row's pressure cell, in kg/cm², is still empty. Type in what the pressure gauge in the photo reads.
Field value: 7.5 kg/cm²
